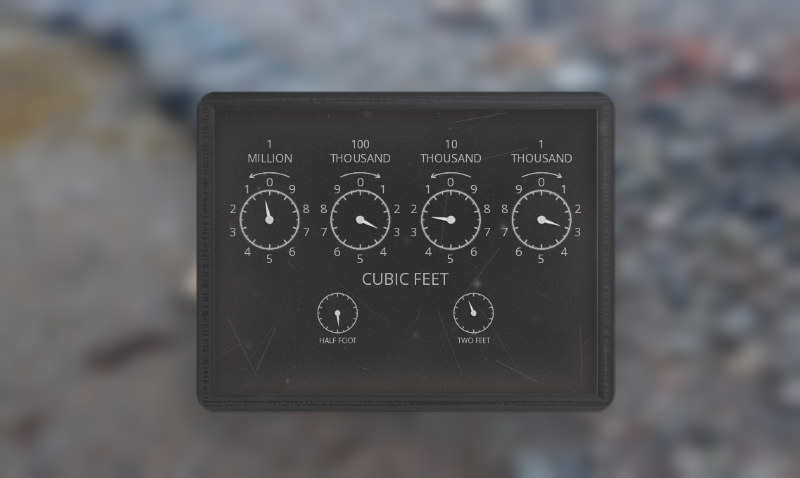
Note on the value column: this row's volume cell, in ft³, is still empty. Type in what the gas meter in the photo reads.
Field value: 32300 ft³
